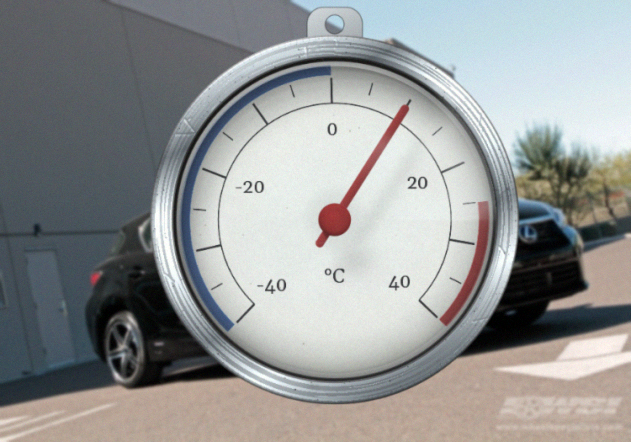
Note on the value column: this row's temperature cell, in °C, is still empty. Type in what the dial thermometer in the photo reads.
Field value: 10 °C
